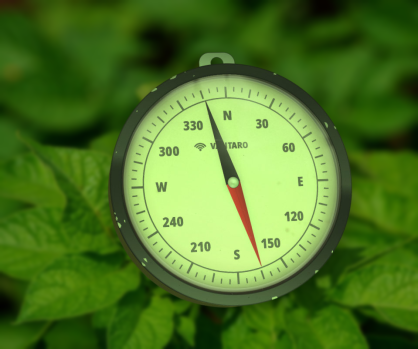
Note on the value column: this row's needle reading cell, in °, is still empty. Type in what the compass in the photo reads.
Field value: 165 °
